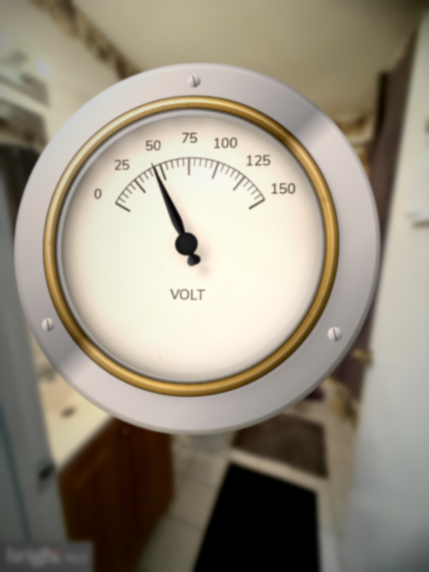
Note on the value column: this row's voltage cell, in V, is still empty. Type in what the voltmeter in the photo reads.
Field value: 45 V
